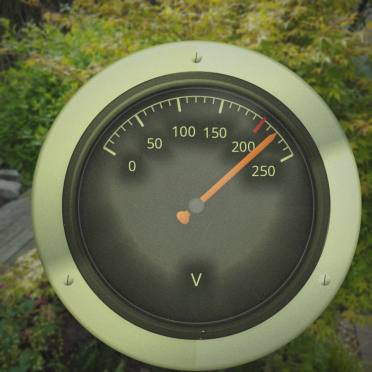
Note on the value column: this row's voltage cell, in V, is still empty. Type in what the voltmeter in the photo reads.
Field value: 220 V
